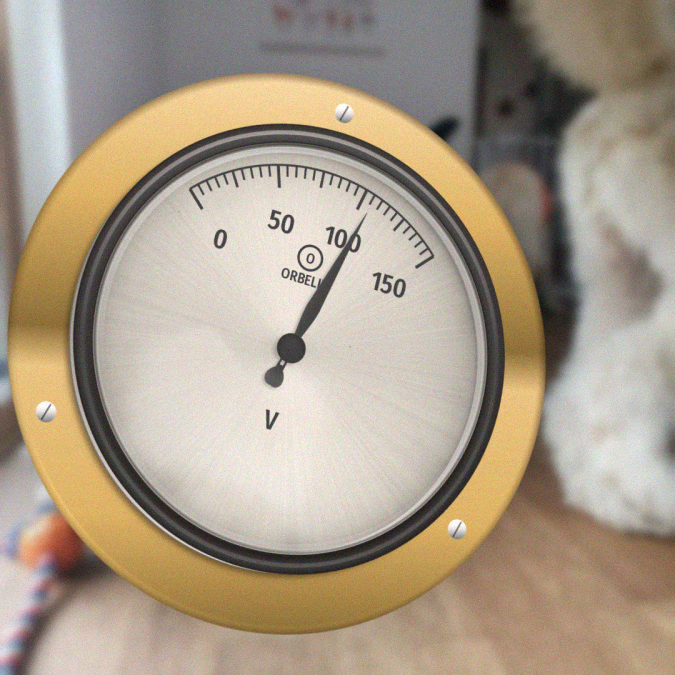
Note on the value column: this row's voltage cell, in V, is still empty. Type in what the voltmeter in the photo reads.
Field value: 105 V
